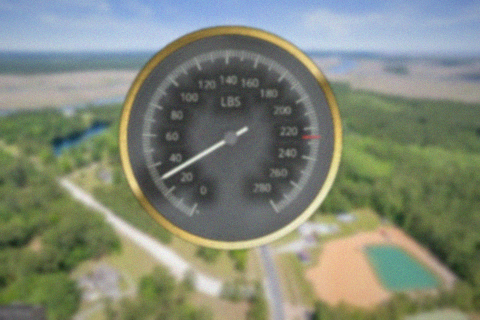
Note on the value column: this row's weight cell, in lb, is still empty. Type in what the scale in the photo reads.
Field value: 30 lb
